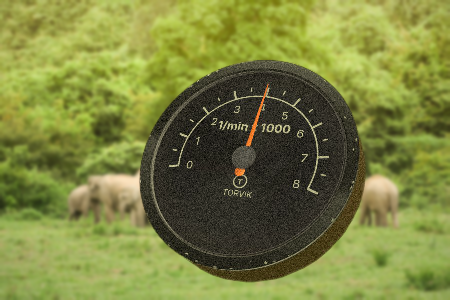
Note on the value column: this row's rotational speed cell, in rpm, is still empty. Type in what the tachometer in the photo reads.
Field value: 4000 rpm
